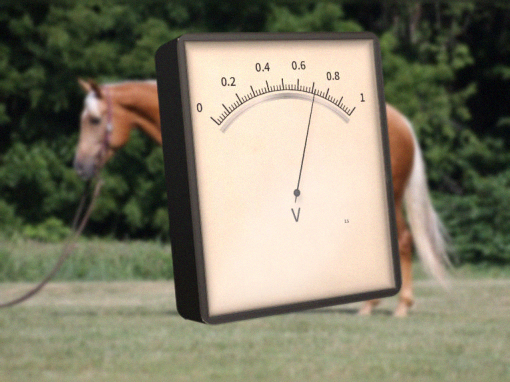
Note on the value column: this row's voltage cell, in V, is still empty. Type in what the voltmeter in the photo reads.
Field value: 0.7 V
